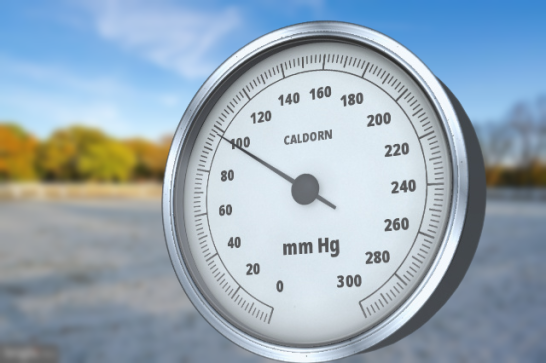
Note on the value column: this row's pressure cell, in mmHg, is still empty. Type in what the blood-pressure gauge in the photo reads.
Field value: 98 mmHg
